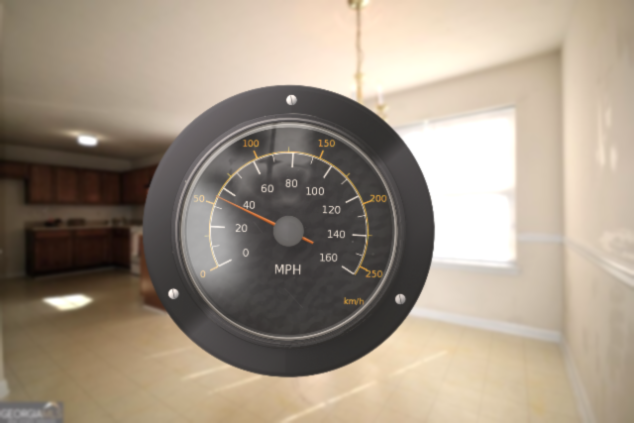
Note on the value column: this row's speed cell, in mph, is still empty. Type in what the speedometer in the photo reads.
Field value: 35 mph
